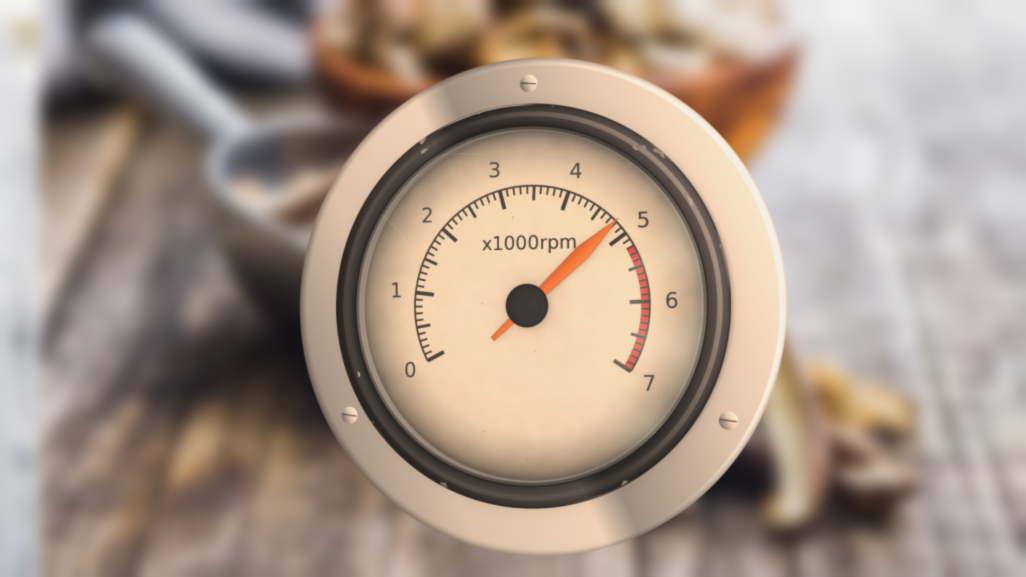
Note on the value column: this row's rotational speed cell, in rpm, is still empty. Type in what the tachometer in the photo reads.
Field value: 4800 rpm
